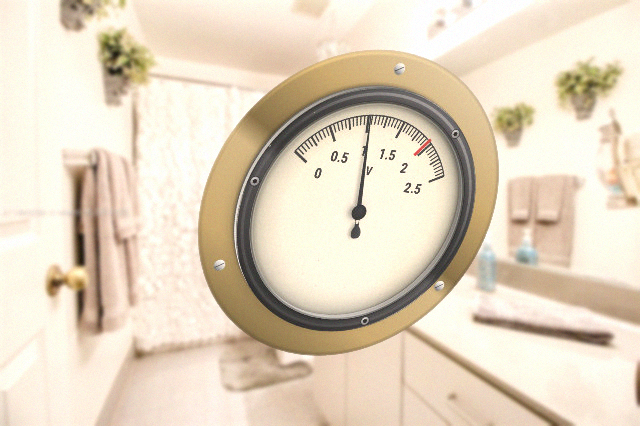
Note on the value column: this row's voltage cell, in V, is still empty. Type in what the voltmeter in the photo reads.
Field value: 1 V
